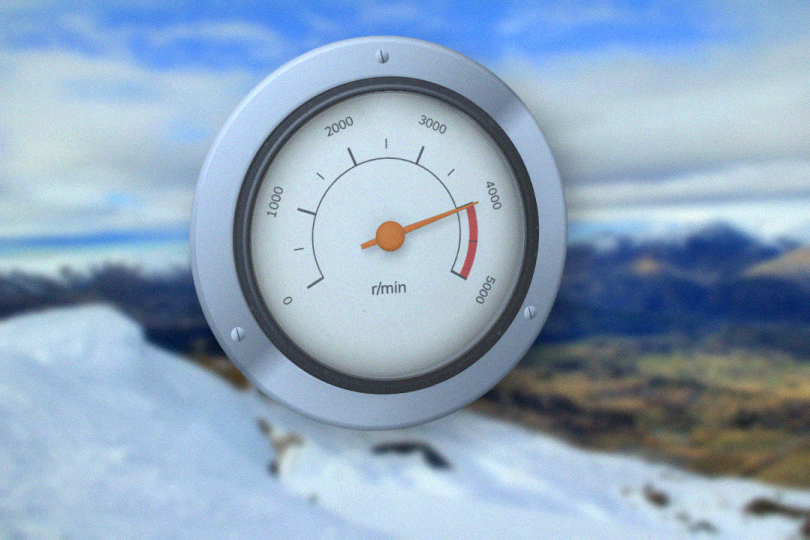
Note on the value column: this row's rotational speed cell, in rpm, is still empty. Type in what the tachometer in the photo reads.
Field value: 4000 rpm
